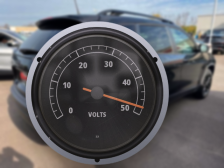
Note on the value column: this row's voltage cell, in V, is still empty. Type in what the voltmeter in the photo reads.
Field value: 48 V
